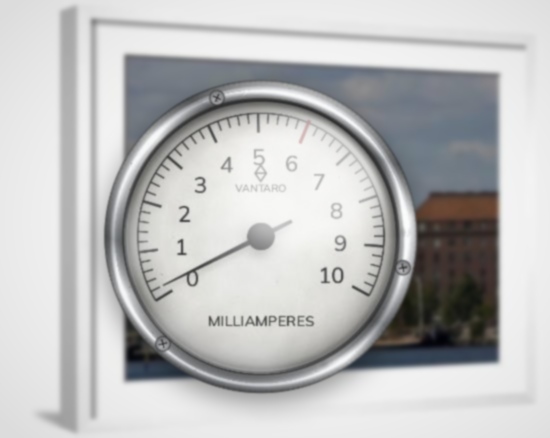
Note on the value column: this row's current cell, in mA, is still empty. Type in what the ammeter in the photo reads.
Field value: 0.2 mA
